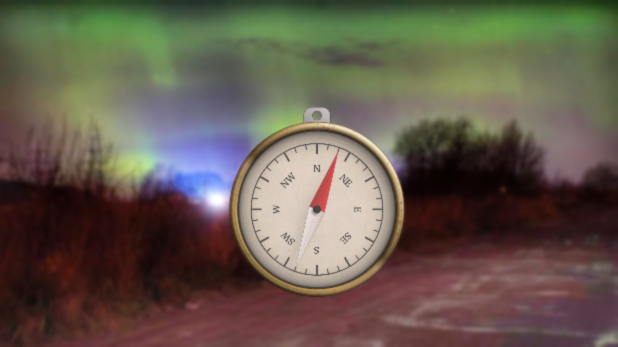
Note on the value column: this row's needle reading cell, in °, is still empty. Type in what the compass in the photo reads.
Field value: 20 °
